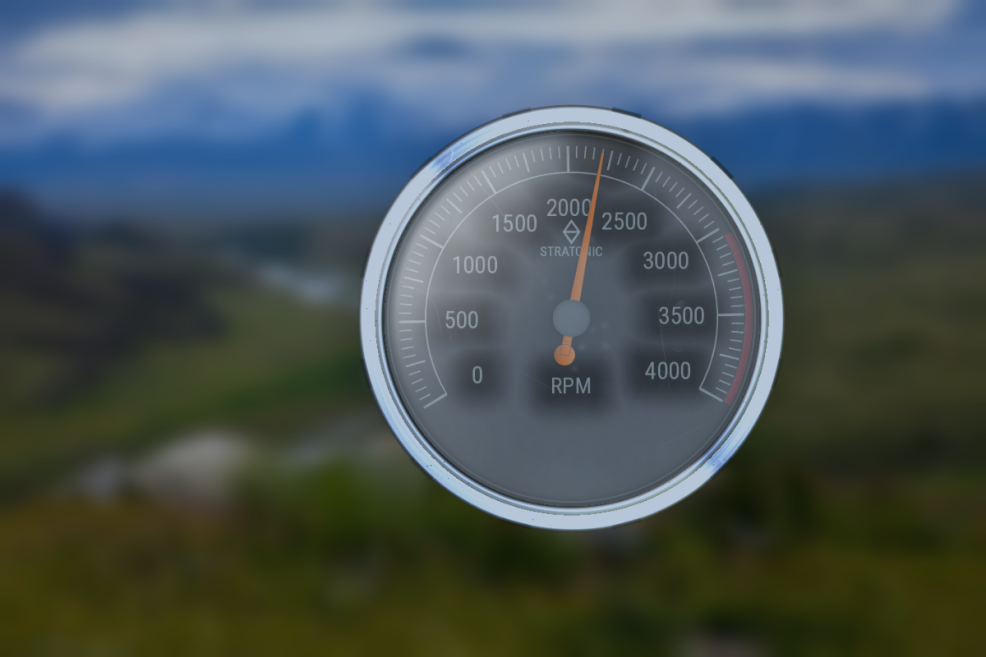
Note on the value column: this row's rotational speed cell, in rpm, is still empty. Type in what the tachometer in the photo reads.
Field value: 2200 rpm
